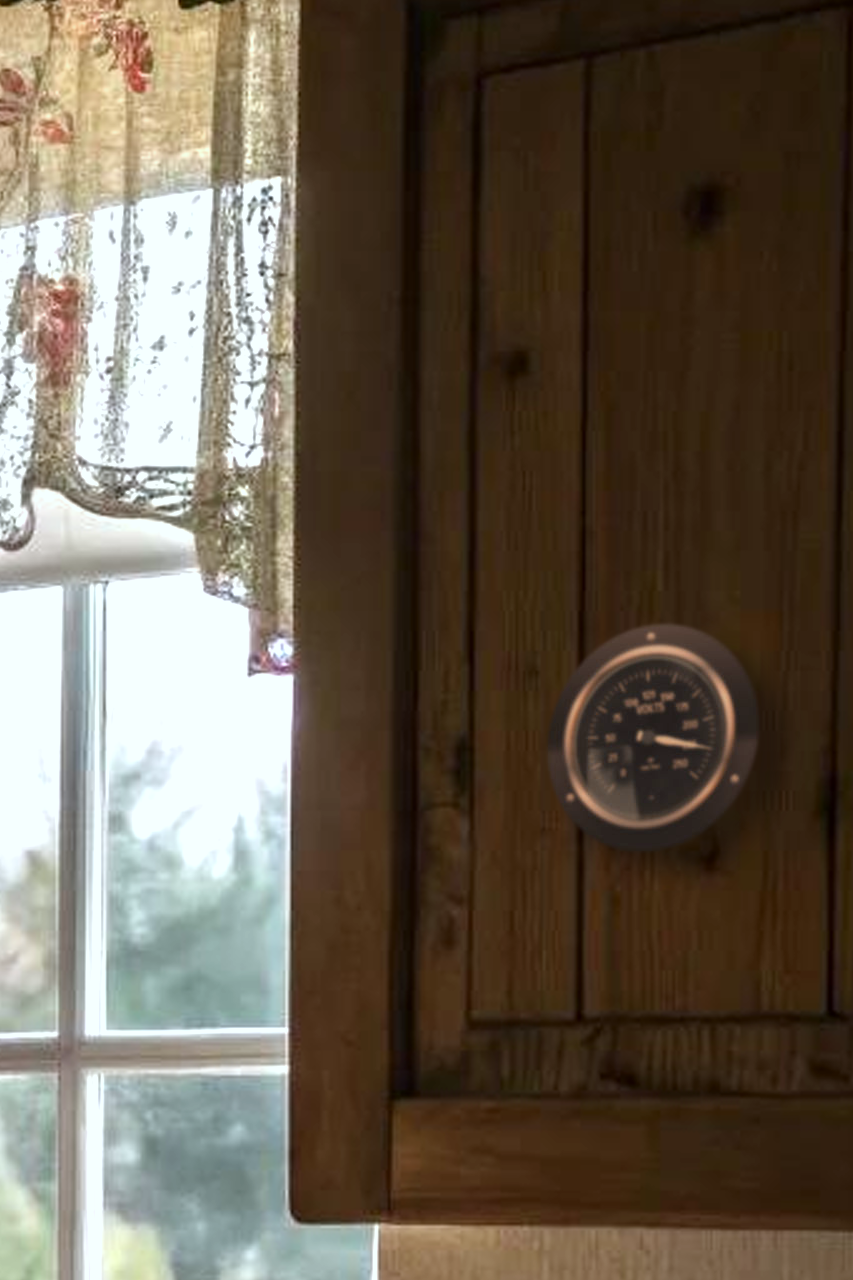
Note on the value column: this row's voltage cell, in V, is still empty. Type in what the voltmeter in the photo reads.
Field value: 225 V
